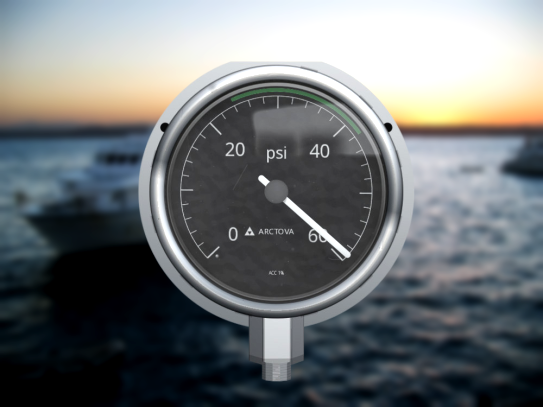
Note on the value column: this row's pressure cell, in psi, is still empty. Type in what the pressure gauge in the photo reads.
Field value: 59 psi
